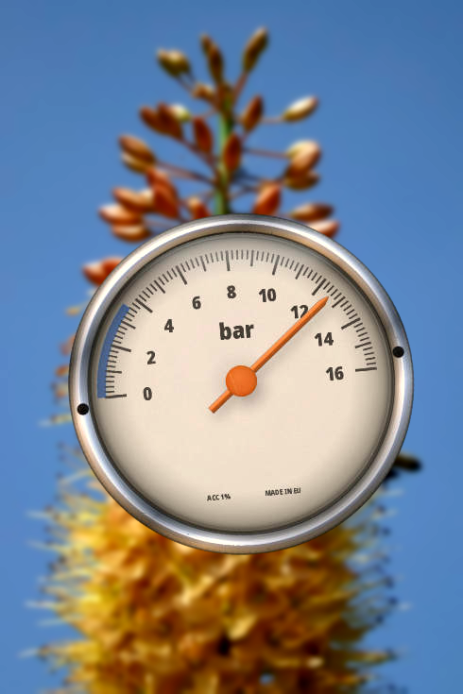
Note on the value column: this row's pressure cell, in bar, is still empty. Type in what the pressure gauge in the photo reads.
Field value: 12.6 bar
